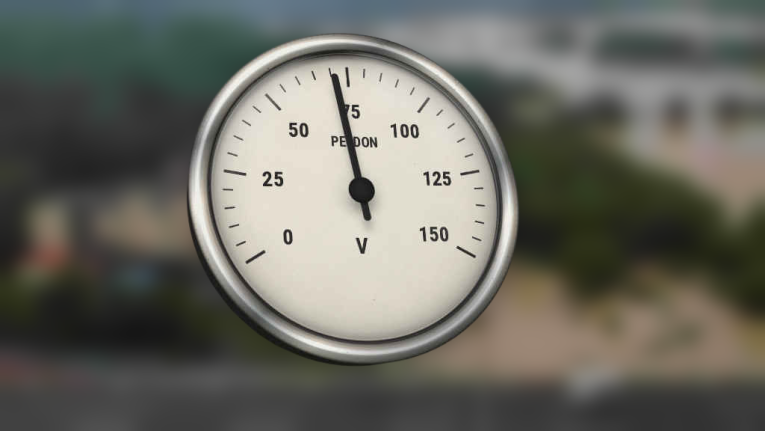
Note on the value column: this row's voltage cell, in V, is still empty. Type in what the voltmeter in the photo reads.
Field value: 70 V
